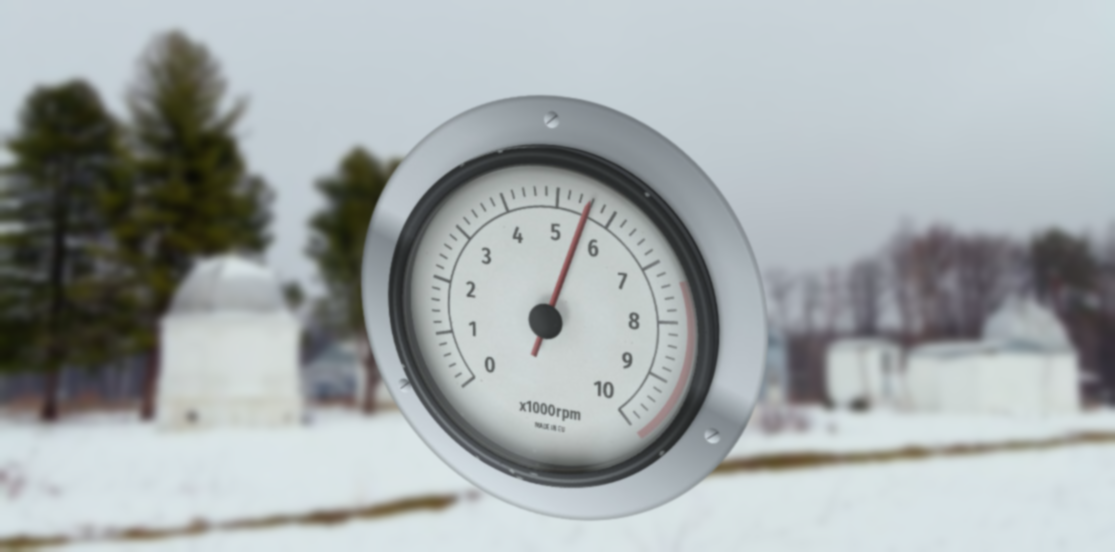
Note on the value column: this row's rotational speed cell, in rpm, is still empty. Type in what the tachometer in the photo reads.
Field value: 5600 rpm
